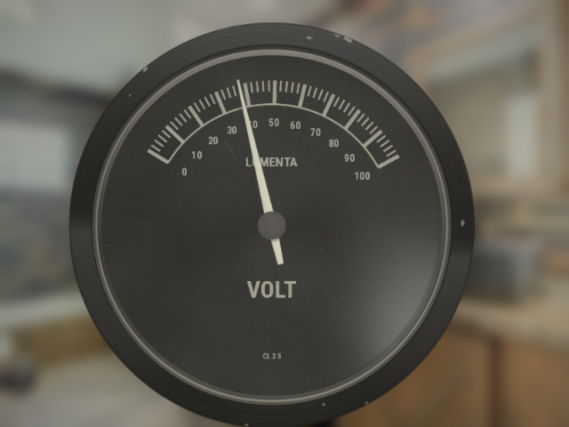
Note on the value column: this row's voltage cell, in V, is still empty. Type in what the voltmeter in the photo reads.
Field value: 38 V
